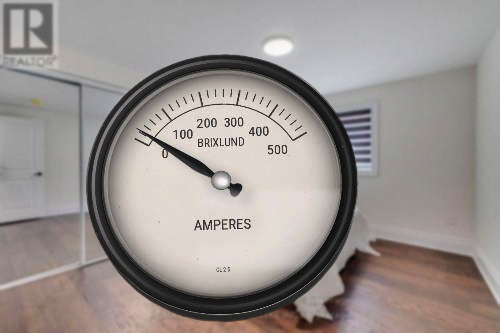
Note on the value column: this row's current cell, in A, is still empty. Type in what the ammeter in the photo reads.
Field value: 20 A
